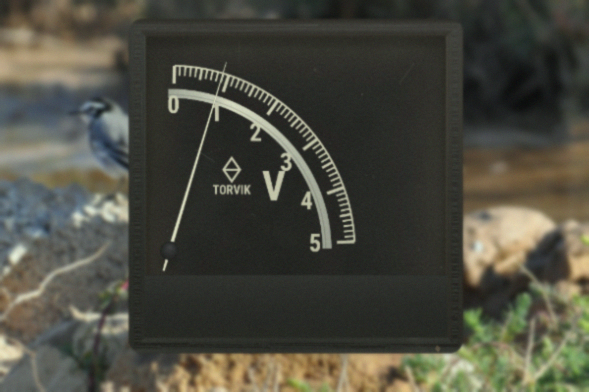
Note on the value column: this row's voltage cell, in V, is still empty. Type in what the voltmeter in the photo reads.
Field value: 0.9 V
